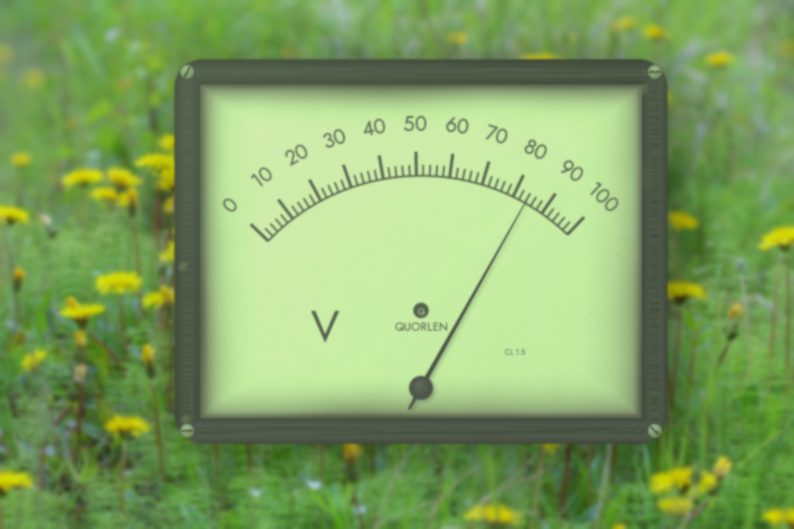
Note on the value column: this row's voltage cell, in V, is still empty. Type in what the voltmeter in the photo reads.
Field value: 84 V
